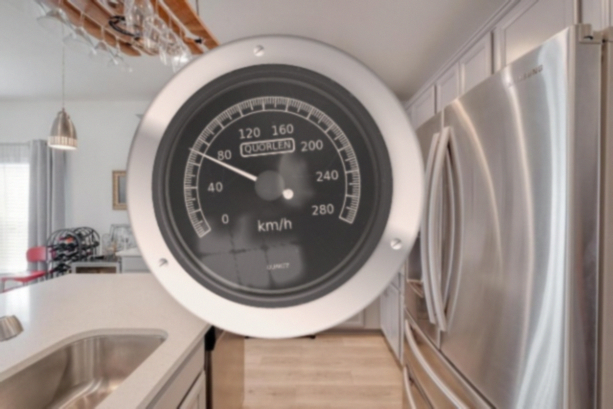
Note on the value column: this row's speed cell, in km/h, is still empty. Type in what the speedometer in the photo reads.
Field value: 70 km/h
